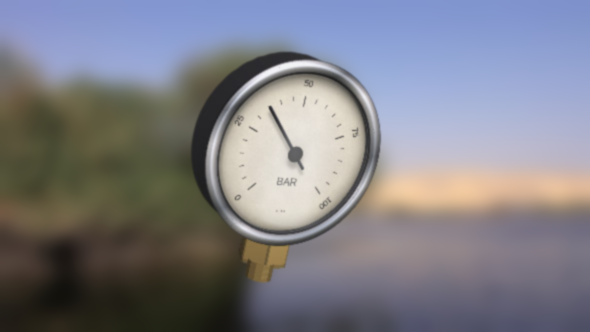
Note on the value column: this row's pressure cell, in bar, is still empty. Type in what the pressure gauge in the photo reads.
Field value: 35 bar
